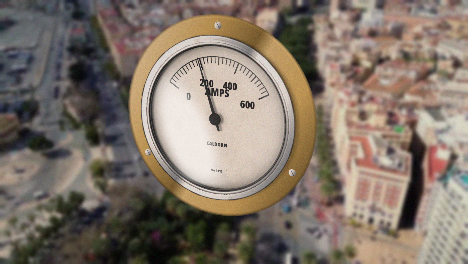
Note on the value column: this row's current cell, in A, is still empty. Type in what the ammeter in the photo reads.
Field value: 200 A
